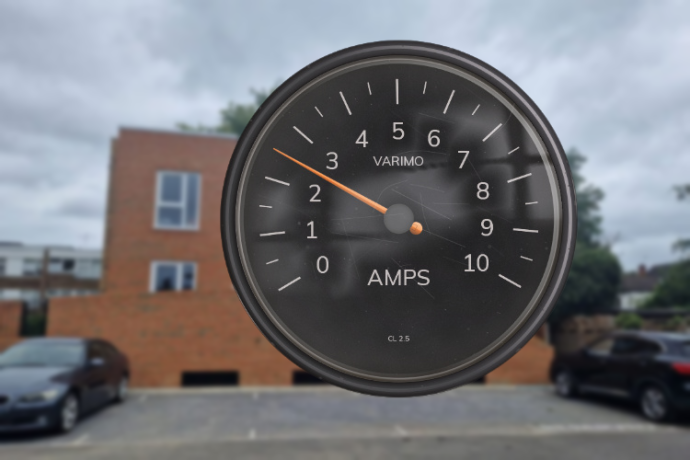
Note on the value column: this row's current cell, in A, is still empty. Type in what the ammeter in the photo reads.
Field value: 2.5 A
